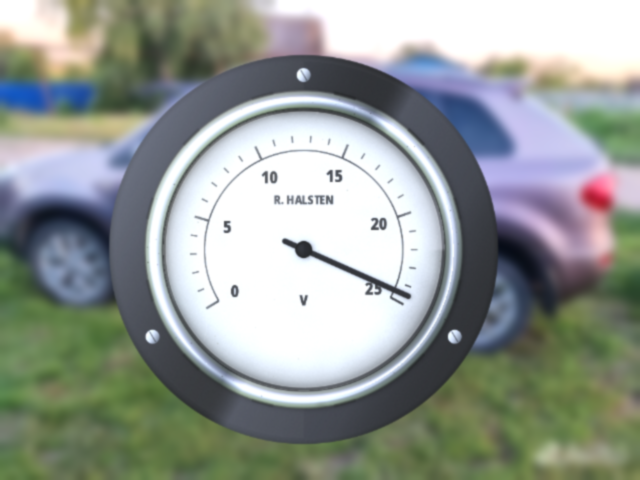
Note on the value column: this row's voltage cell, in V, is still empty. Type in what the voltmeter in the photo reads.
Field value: 24.5 V
